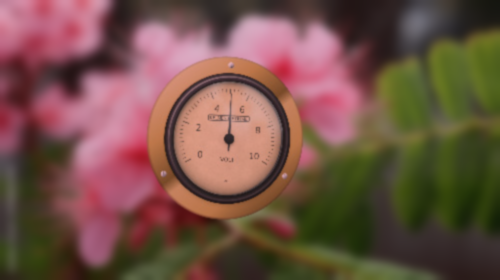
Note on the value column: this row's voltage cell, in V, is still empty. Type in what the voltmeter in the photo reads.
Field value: 5 V
